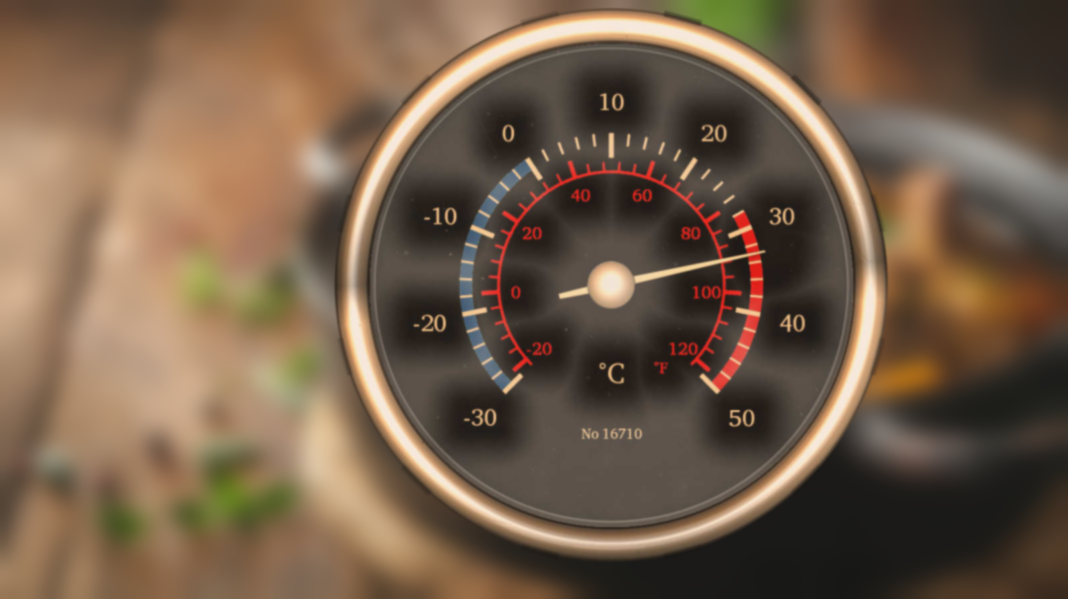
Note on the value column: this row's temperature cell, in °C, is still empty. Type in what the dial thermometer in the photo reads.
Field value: 33 °C
